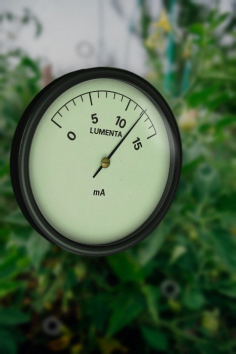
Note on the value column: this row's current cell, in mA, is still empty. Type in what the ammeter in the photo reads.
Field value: 12 mA
